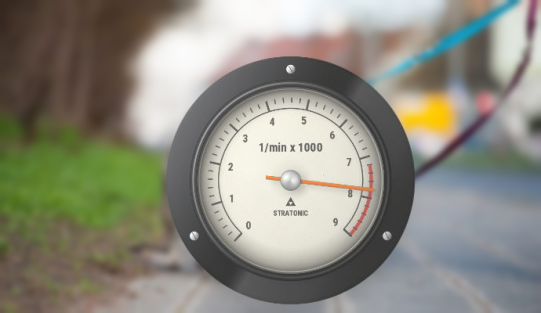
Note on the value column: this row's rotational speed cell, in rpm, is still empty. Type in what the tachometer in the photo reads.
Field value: 7800 rpm
